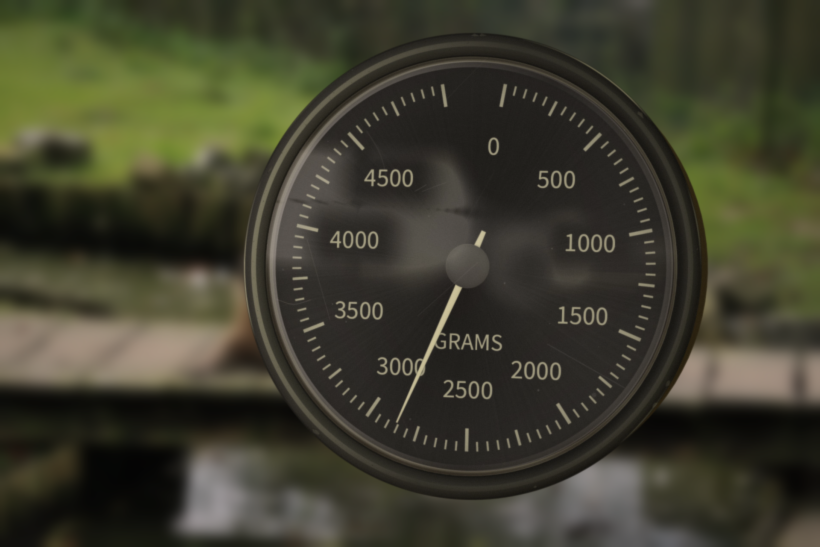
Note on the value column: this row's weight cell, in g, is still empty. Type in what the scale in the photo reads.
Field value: 2850 g
